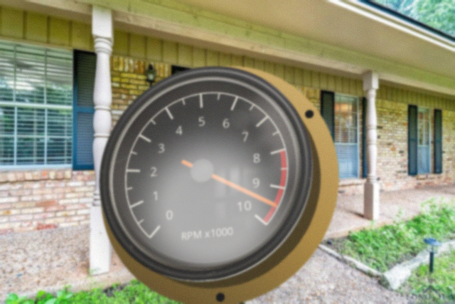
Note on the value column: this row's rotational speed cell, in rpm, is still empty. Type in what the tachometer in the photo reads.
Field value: 9500 rpm
